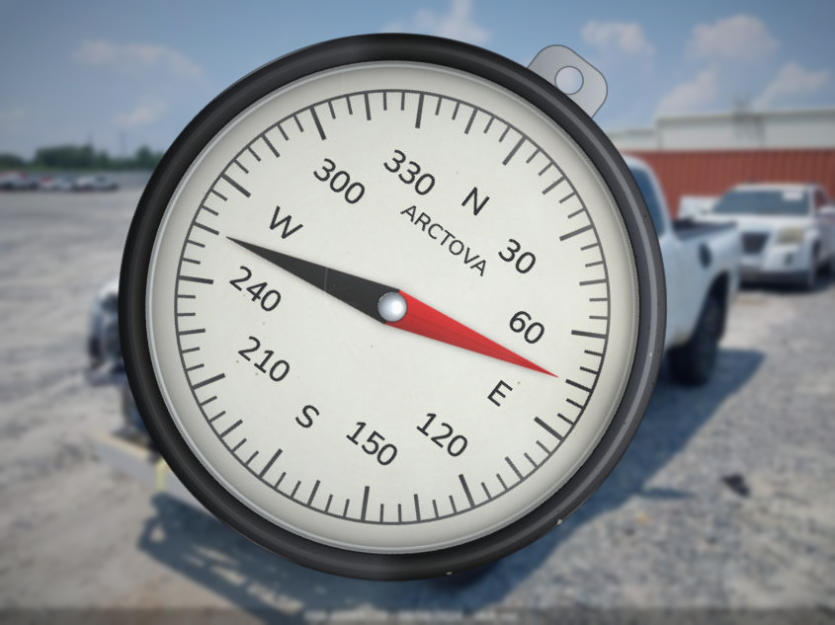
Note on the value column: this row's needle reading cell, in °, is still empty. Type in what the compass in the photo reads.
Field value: 75 °
